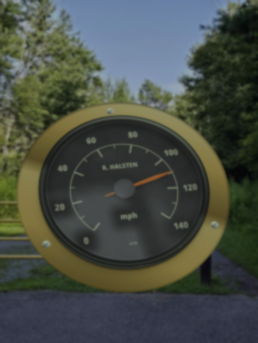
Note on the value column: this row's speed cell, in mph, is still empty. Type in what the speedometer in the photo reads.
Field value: 110 mph
